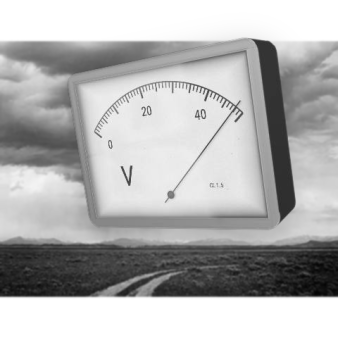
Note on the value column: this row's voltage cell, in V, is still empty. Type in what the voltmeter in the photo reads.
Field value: 48 V
